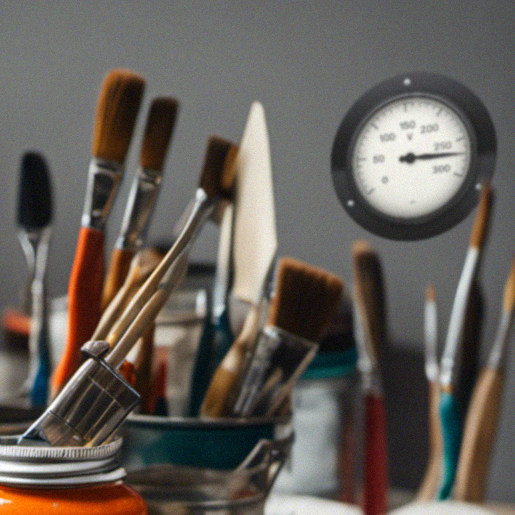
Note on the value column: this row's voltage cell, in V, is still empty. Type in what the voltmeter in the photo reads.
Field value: 270 V
